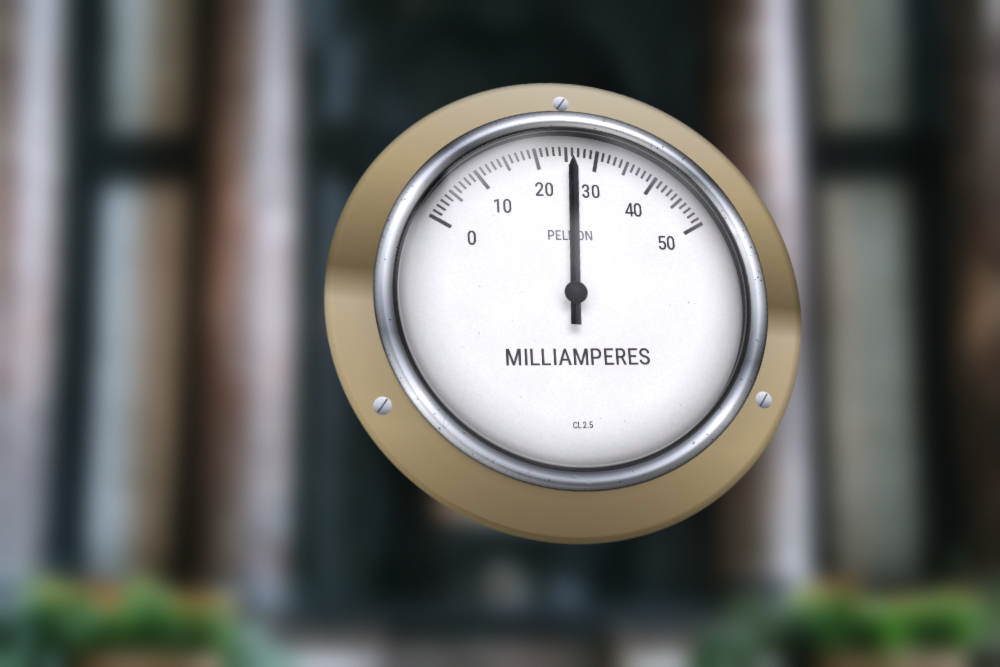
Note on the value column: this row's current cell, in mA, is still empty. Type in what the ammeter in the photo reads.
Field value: 26 mA
